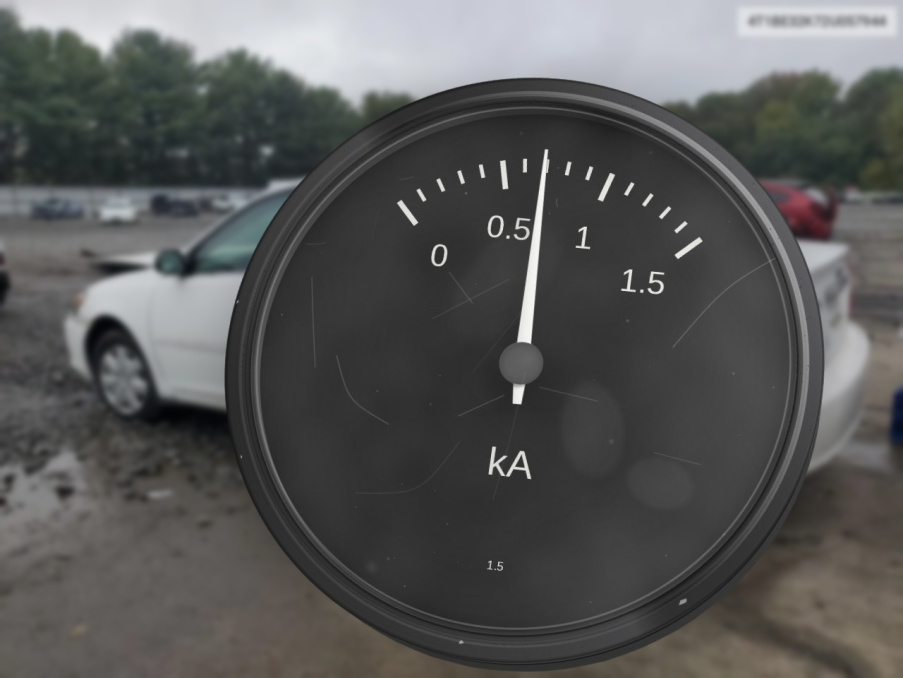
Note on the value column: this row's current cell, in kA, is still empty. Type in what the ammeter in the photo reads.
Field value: 0.7 kA
